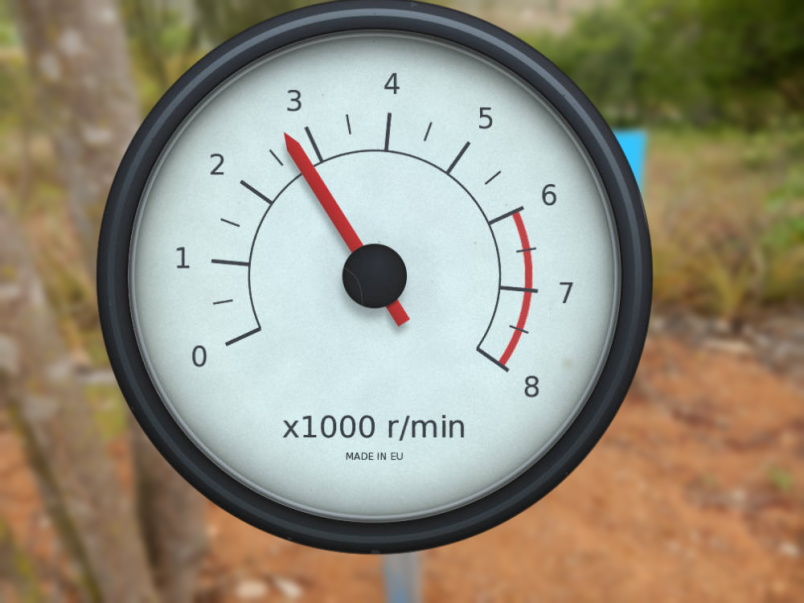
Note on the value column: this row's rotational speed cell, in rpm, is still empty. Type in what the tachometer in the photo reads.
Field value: 2750 rpm
